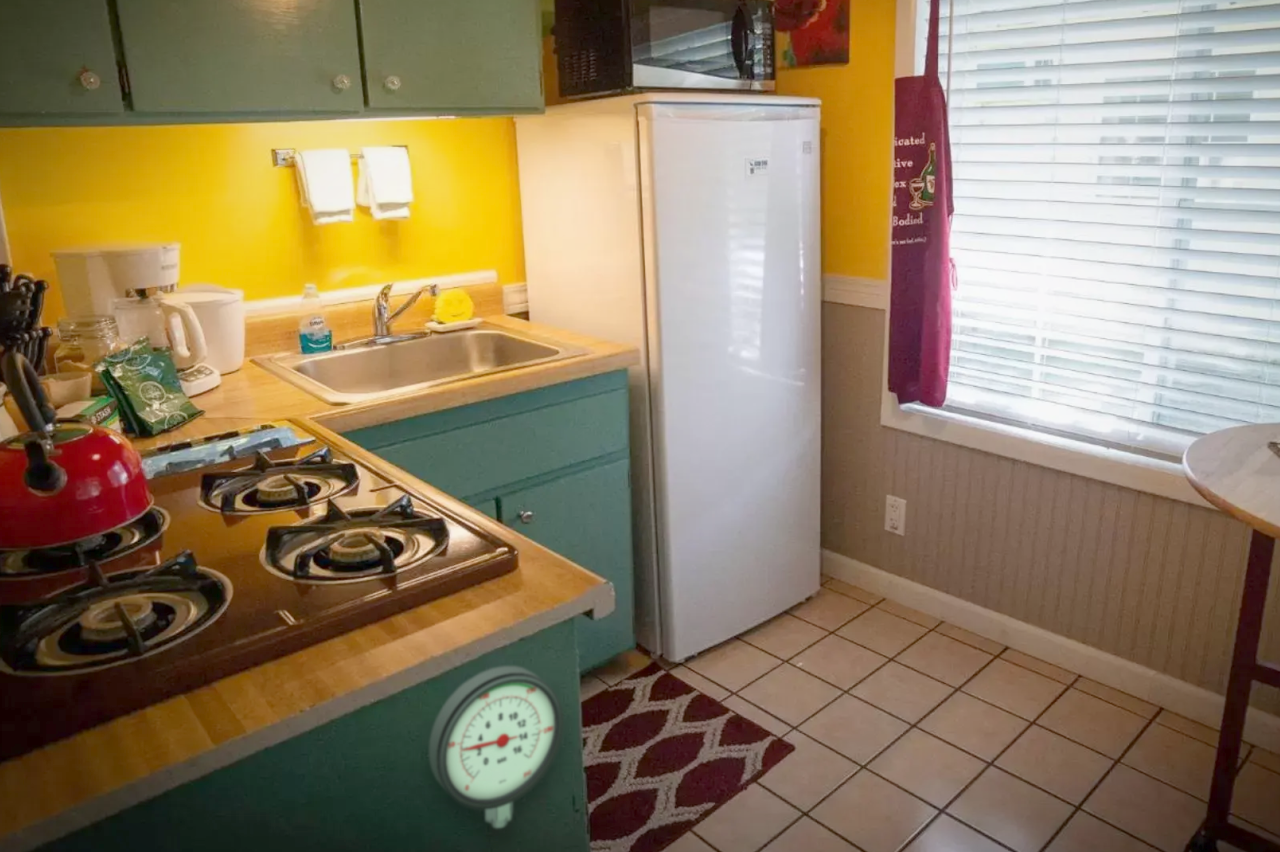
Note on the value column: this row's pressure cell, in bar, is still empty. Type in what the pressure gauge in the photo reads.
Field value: 3 bar
